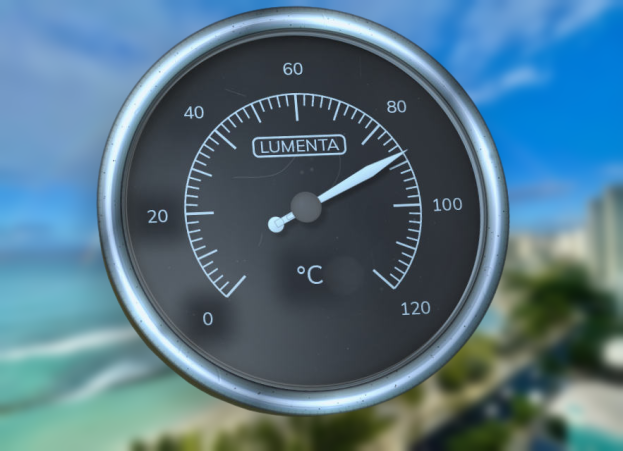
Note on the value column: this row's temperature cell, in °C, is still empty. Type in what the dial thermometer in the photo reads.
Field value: 88 °C
